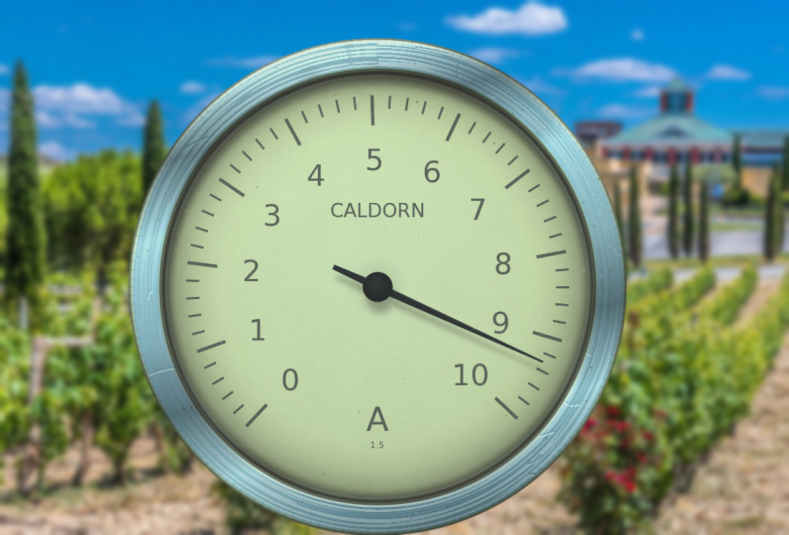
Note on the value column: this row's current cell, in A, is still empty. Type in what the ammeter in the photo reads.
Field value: 9.3 A
